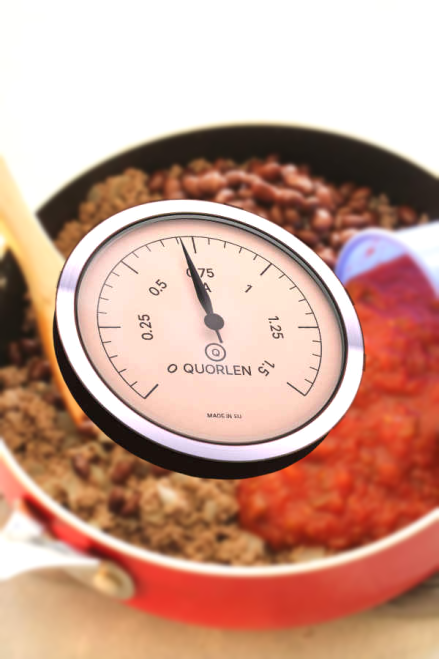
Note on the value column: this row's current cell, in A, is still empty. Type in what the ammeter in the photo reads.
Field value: 0.7 A
